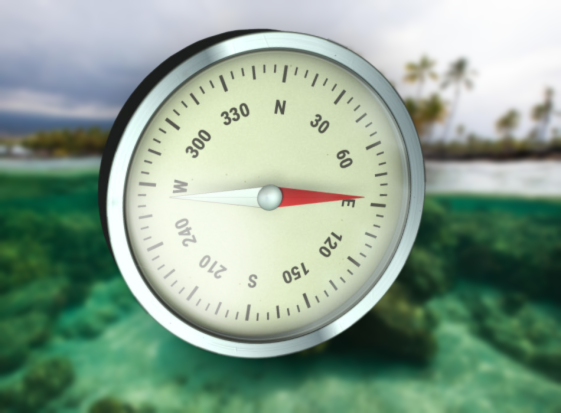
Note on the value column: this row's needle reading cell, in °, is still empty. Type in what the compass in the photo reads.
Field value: 85 °
